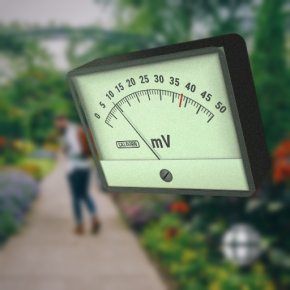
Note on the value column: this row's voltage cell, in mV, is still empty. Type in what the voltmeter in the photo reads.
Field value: 10 mV
